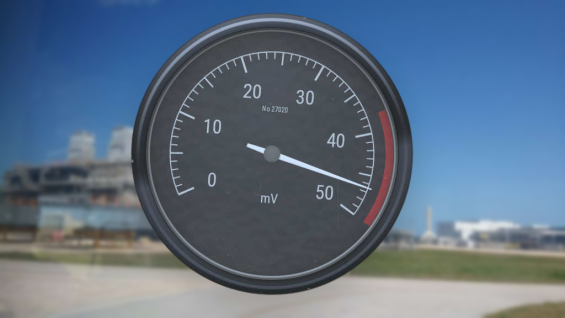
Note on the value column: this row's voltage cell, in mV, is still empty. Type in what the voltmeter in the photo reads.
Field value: 46.5 mV
